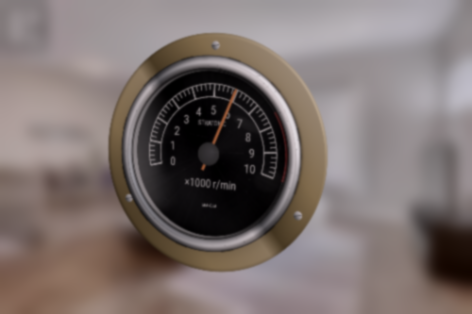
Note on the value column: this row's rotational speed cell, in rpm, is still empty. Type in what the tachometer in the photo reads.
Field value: 6000 rpm
